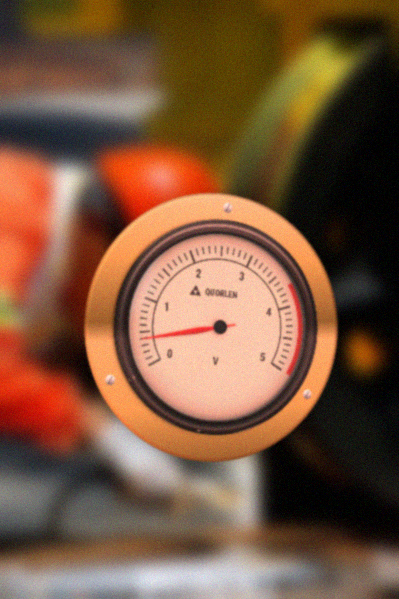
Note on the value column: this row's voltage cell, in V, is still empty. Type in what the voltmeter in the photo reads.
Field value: 0.4 V
